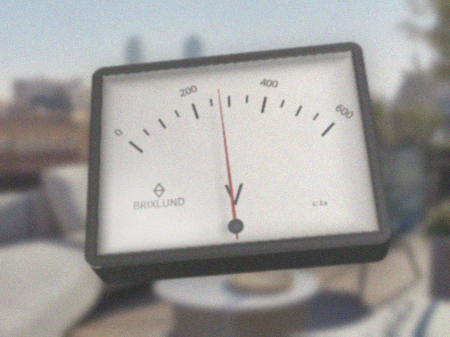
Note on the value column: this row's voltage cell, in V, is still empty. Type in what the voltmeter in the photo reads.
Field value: 275 V
